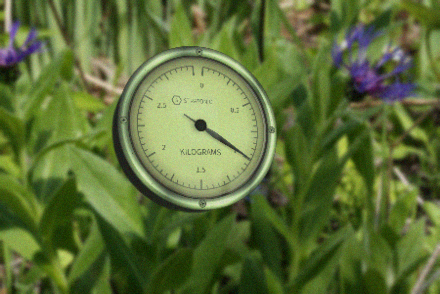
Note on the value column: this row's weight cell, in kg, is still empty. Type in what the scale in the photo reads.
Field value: 1 kg
